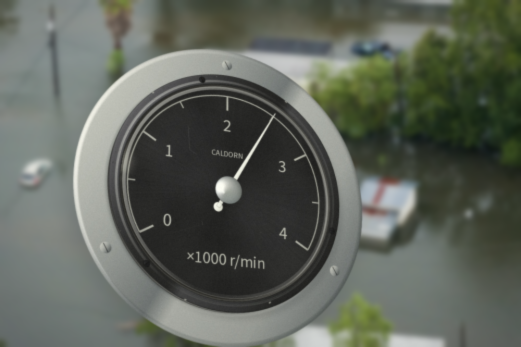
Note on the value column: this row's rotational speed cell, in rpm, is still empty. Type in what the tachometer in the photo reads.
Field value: 2500 rpm
